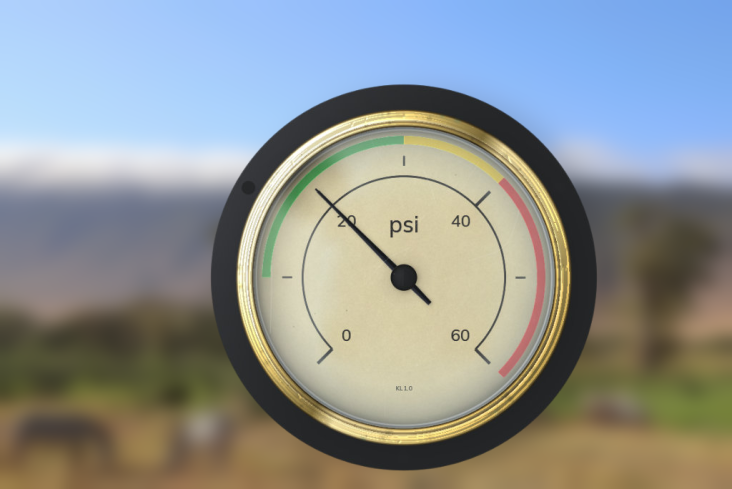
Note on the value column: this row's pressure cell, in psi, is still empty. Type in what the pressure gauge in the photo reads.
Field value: 20 psi
